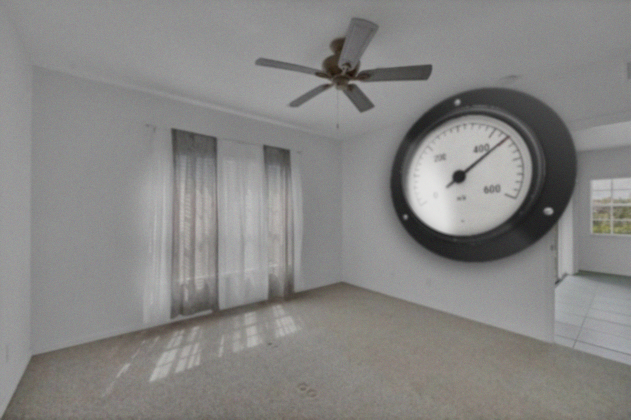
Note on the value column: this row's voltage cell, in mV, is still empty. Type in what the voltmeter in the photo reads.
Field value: 440 mV
